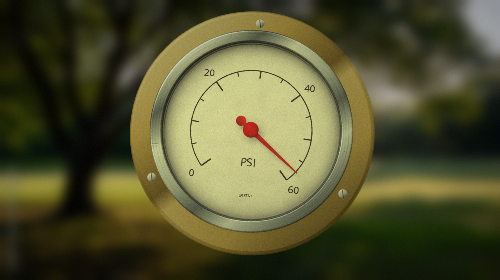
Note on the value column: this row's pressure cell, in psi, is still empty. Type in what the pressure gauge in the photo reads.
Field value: 57.5 psi
